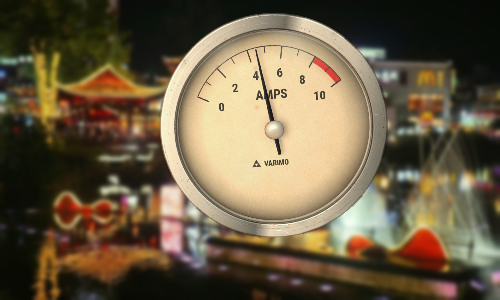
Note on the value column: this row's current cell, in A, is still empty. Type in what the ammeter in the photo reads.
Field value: 4.5 A
